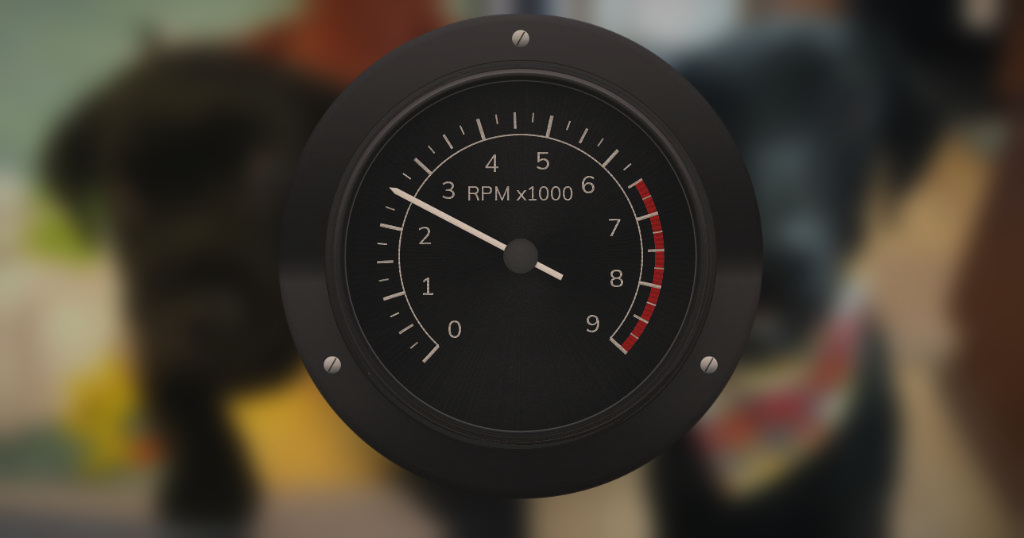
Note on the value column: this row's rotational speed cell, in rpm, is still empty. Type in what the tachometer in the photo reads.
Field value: 2500 rpm
